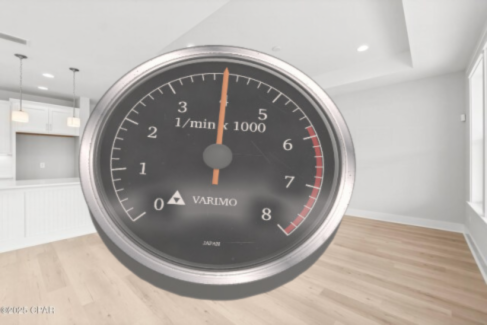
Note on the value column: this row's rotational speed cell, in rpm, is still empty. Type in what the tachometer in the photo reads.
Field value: 4000 rpm
